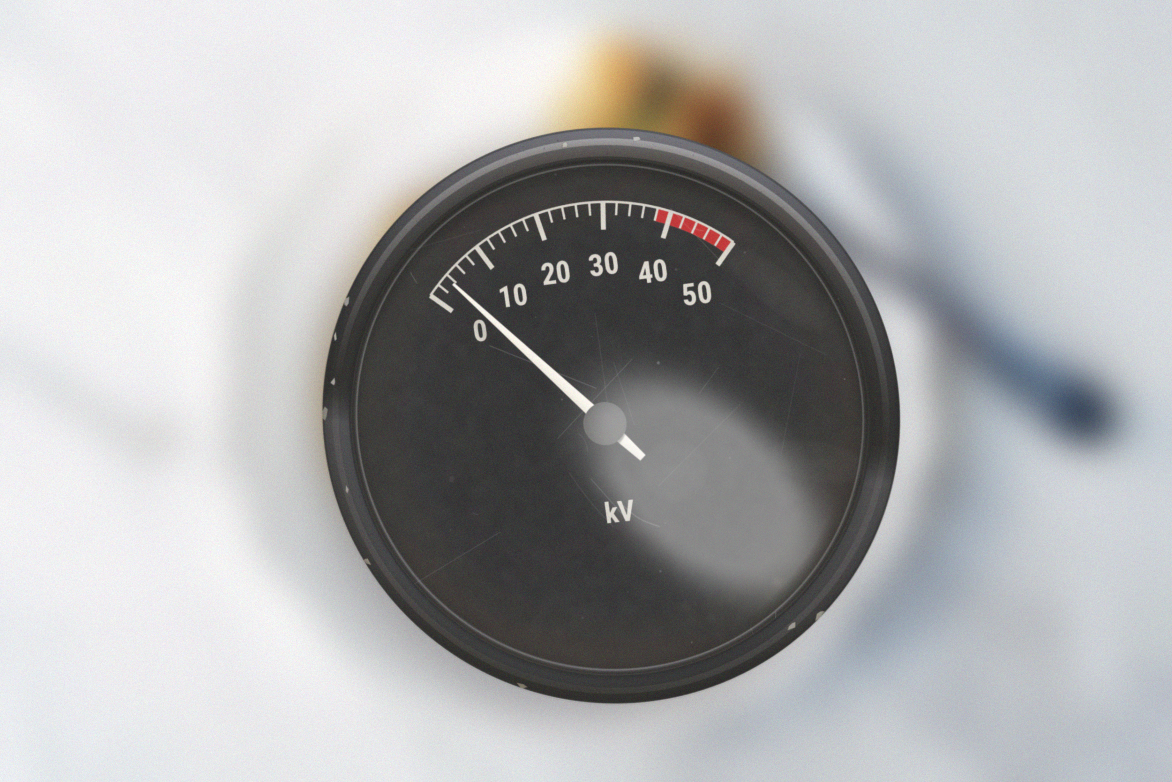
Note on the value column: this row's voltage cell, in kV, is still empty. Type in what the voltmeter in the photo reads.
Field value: 4 kV
